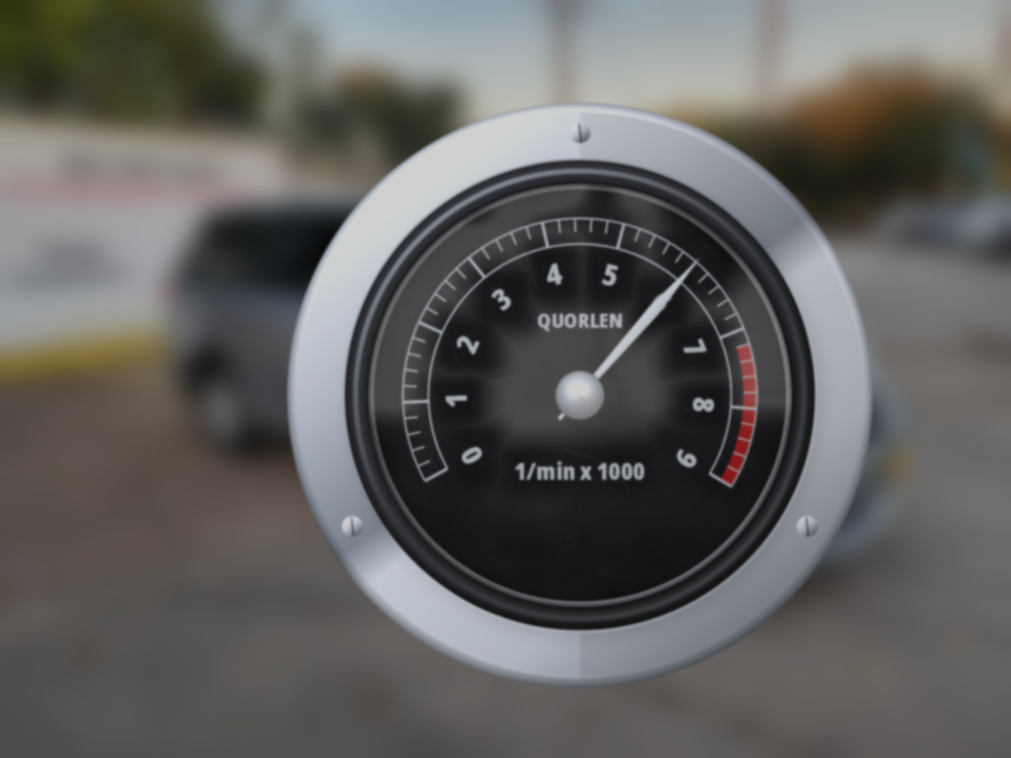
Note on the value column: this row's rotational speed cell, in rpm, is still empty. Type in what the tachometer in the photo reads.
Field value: 6000 rpm
